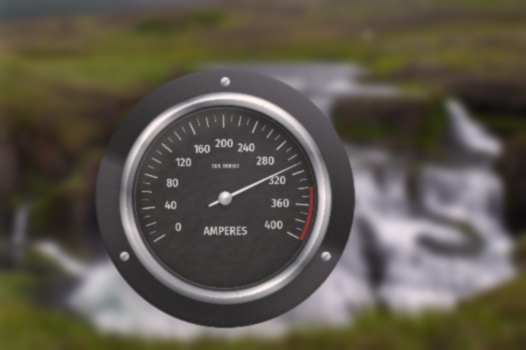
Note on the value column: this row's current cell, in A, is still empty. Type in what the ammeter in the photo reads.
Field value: 310 A
